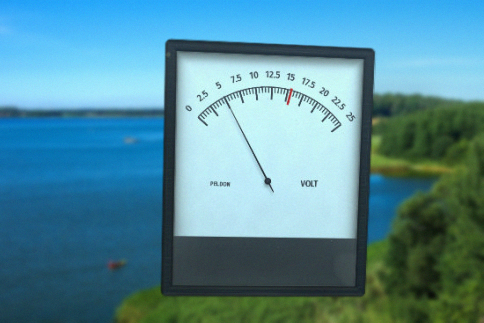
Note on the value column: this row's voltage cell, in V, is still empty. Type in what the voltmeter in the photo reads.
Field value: 5 V
